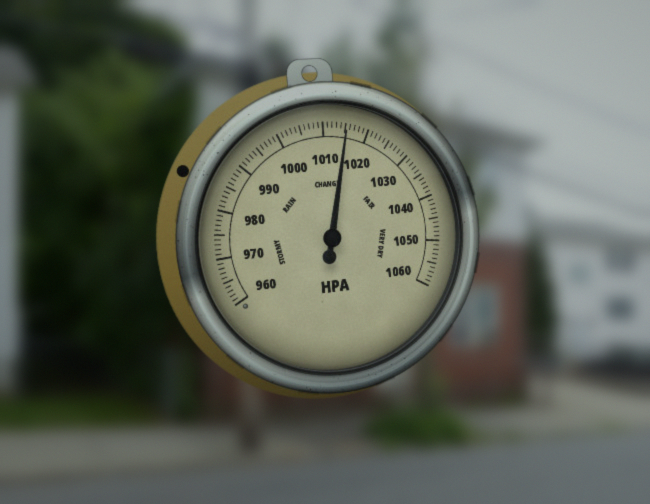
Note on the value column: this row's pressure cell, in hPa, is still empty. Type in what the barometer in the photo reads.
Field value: 1015 hPa
